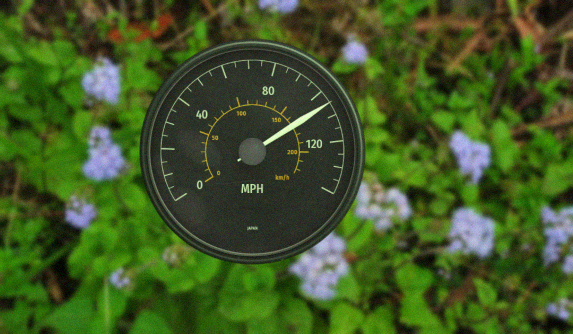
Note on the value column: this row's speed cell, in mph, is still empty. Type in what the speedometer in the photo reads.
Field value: 105 mph
